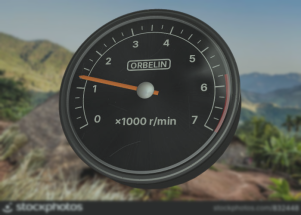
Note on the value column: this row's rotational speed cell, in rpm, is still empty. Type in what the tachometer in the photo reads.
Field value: 1250 rpm
